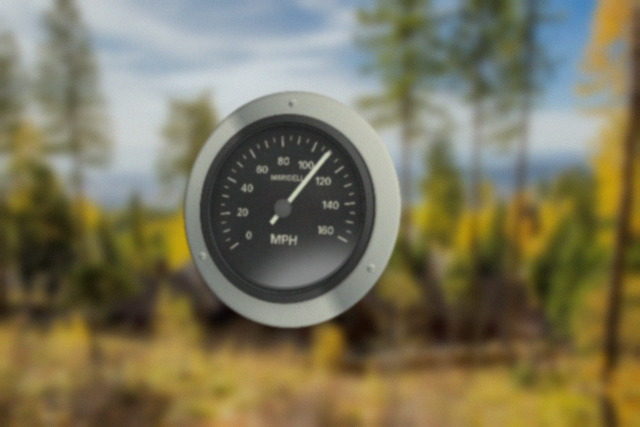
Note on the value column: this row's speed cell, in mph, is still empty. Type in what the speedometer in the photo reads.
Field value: 110 mph
